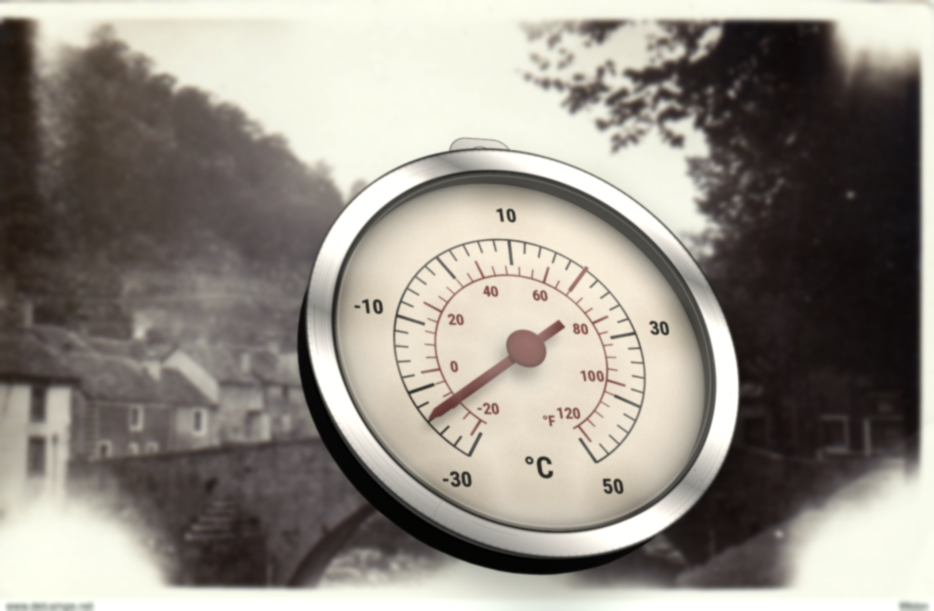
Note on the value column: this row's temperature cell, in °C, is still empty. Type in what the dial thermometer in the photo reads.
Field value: -24 °C
